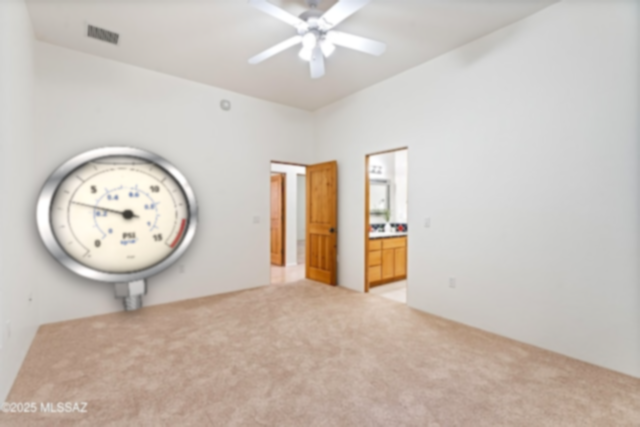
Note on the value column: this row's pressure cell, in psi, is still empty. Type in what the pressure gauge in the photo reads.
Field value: 3.5 psi
